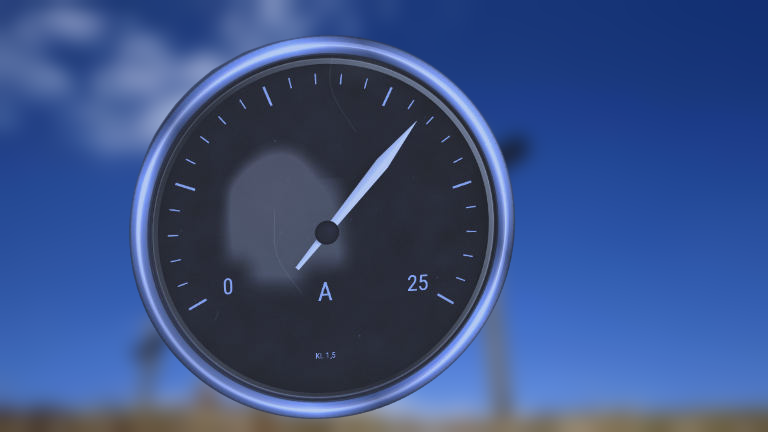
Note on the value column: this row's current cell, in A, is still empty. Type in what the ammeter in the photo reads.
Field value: 16.5 A
